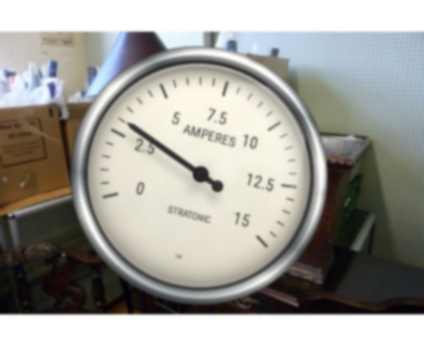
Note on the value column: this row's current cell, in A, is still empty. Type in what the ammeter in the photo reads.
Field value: 3 A
